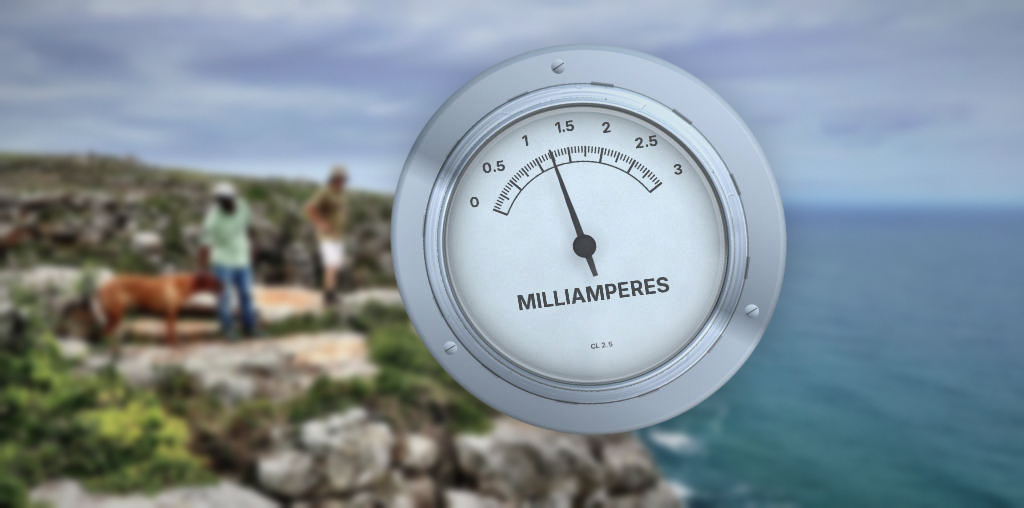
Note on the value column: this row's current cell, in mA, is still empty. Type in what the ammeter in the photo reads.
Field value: 1.25 mA
